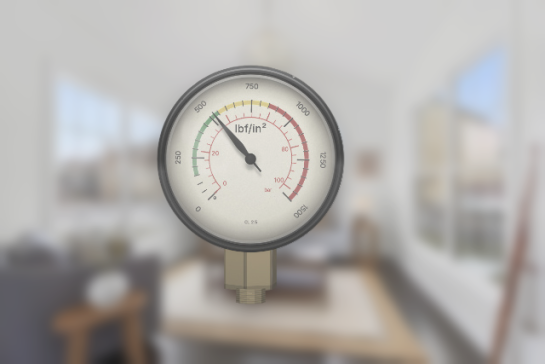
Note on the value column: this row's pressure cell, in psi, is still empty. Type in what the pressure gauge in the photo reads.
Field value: 525 psi
